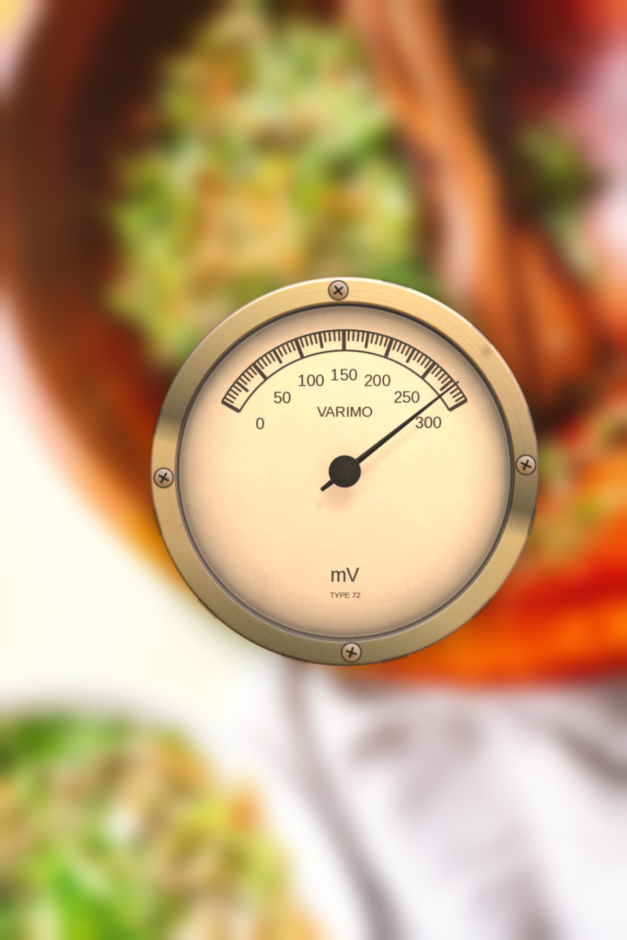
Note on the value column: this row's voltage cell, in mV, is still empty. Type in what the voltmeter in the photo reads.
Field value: 280 mV
